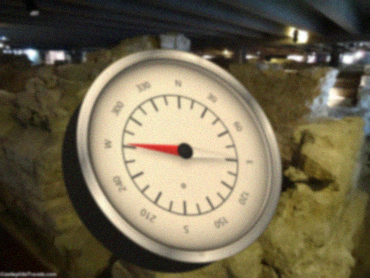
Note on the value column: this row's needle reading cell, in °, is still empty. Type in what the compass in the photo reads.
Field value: 270 °
